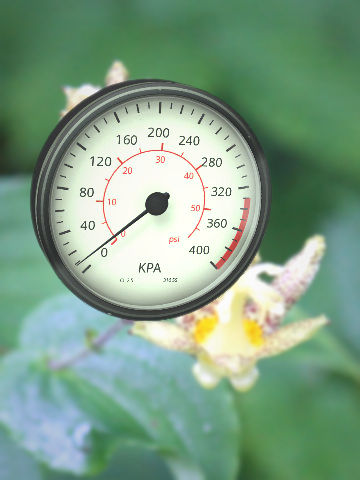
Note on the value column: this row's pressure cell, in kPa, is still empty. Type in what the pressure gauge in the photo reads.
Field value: 10 kPa
